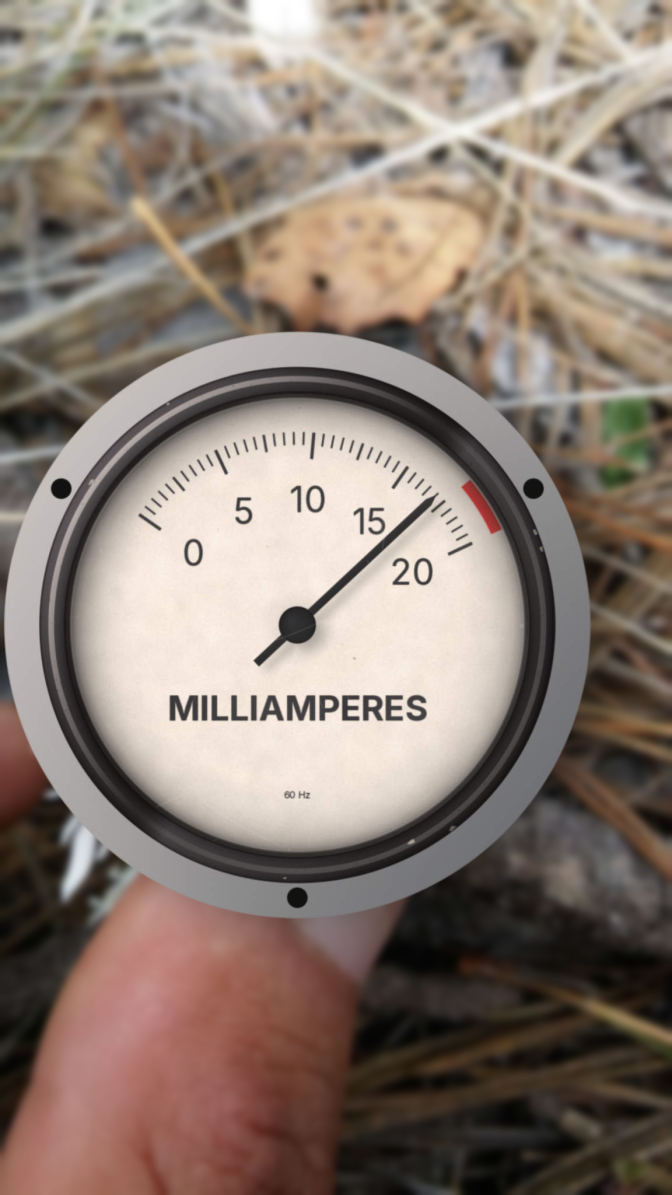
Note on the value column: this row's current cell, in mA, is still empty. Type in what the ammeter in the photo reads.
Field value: 17 mA
